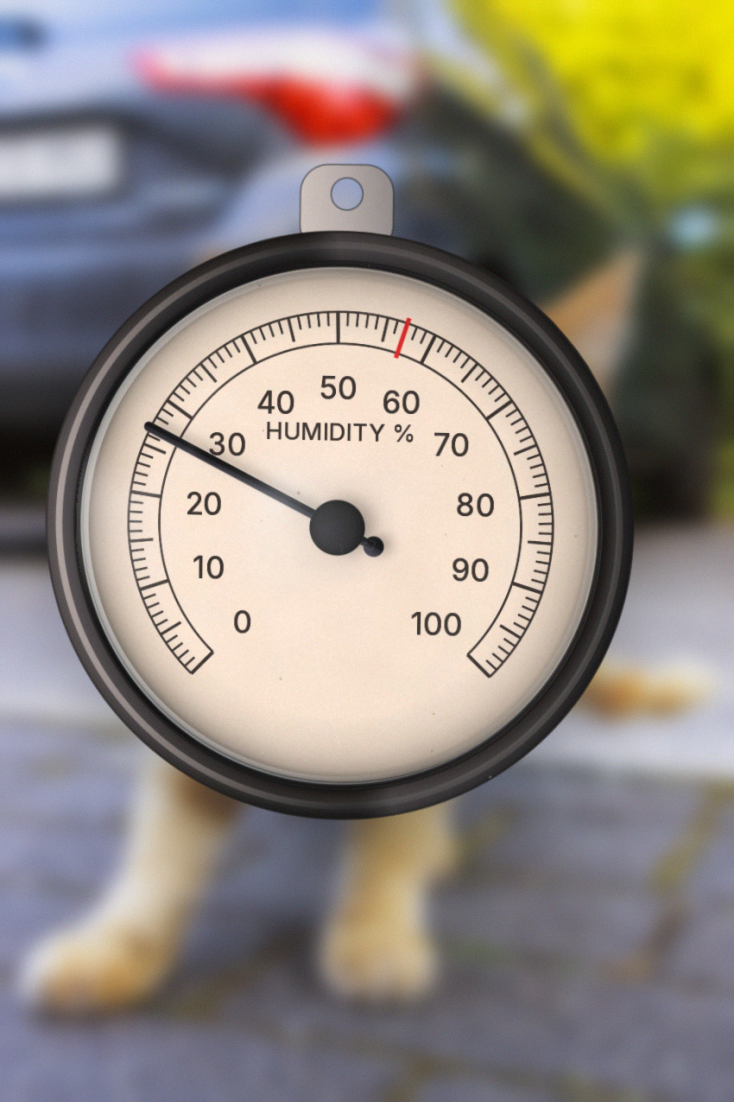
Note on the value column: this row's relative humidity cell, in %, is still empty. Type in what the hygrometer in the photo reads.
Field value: 27 %
